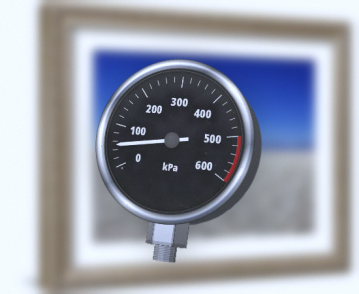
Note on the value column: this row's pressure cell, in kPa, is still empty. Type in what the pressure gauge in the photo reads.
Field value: 50 kPa
